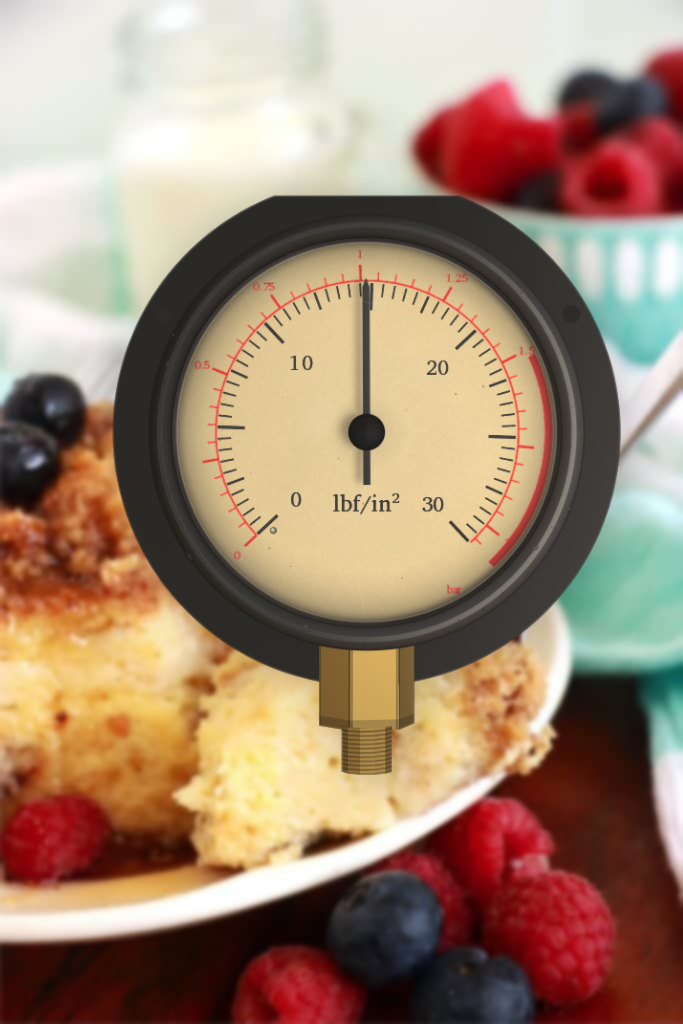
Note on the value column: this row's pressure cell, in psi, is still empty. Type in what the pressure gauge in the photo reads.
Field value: 14.75 psi
